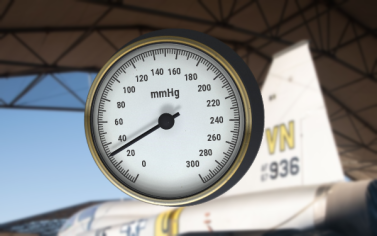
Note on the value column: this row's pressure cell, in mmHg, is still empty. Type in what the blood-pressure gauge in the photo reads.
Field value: 30 mmHg
